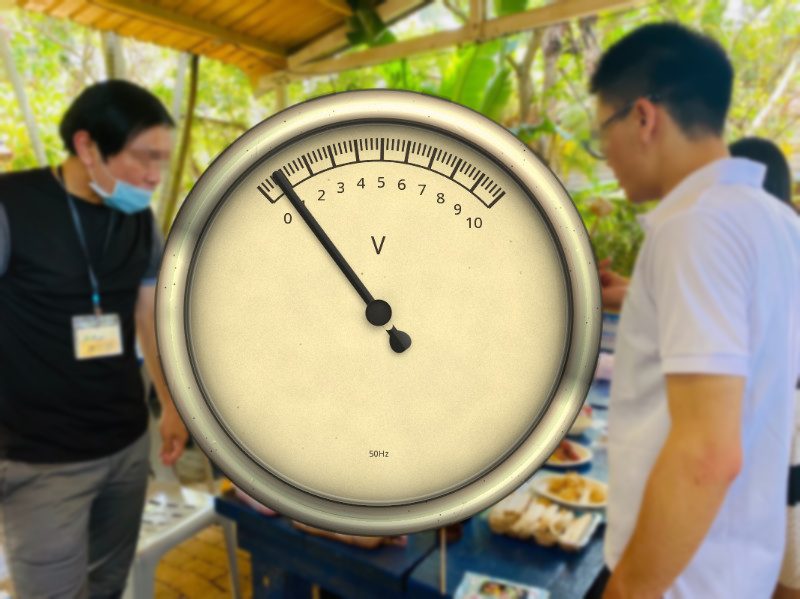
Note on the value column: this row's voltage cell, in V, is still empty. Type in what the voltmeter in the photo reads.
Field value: 0.8 V
